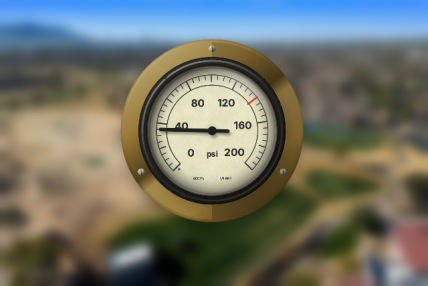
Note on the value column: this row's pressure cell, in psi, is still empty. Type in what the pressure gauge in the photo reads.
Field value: 35 psi
